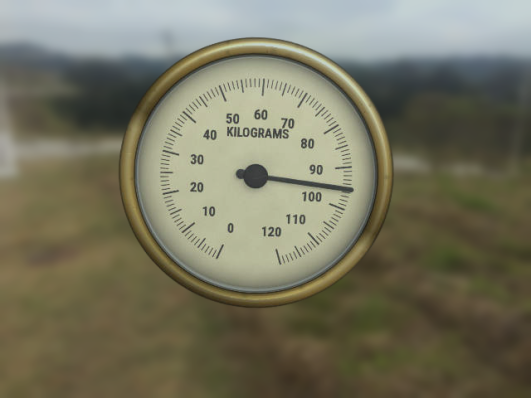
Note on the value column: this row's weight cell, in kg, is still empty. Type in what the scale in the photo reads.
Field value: 95 kg
